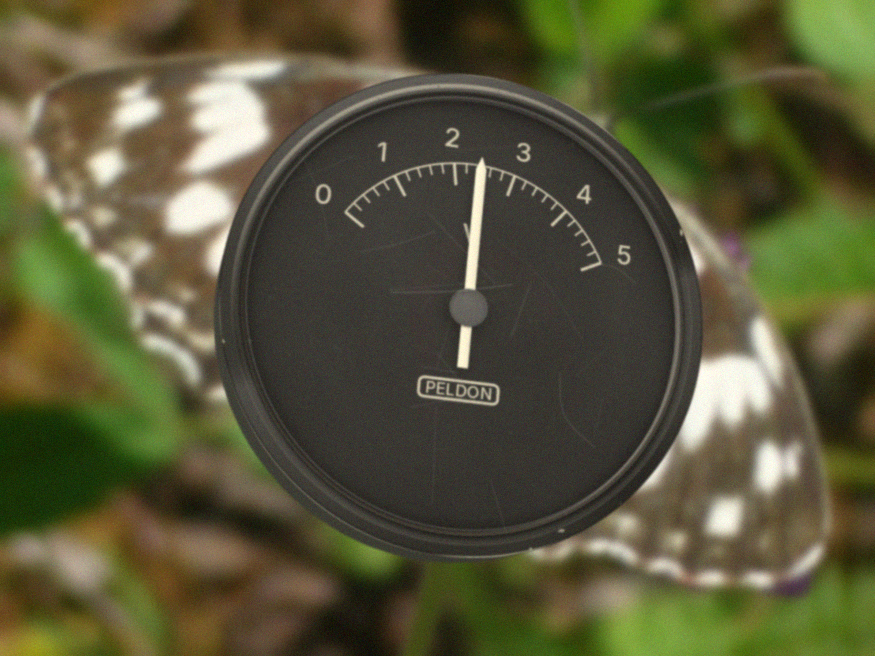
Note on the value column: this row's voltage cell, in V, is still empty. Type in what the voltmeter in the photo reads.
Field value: 2.4 V
